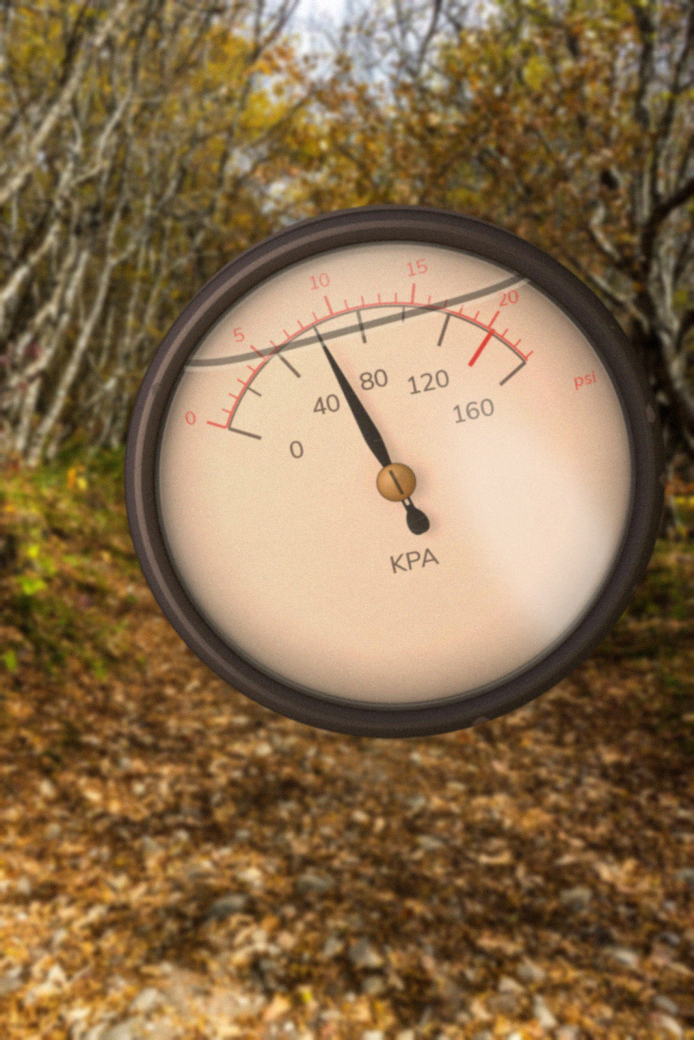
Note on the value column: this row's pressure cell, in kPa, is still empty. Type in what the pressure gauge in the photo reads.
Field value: 60 kPa
